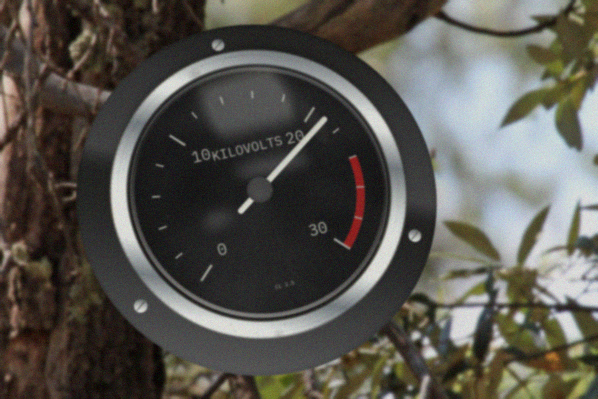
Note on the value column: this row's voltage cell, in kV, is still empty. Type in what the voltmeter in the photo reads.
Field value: 21 kV
